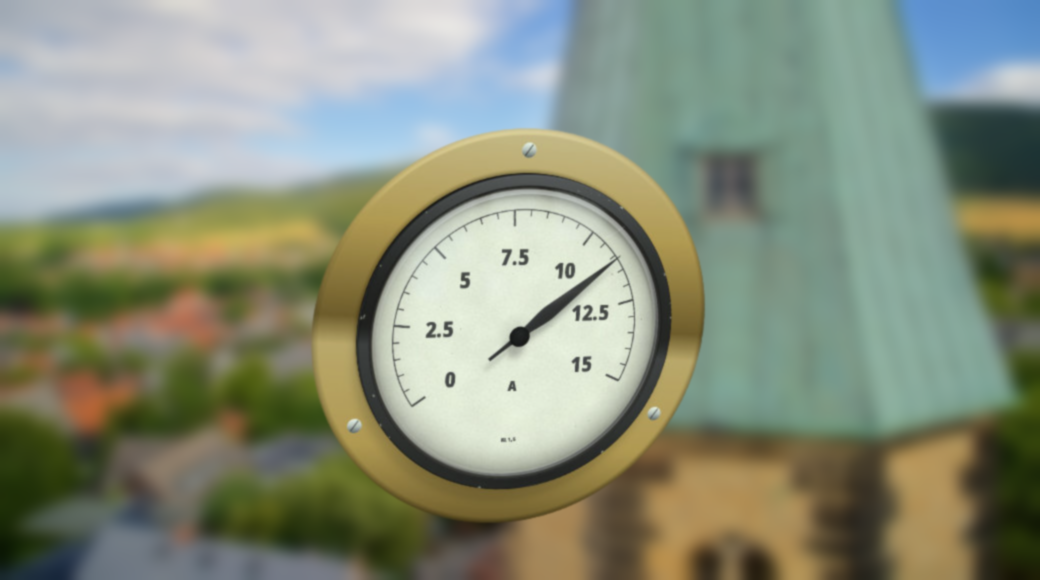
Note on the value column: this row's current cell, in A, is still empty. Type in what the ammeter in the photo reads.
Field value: 11 A
